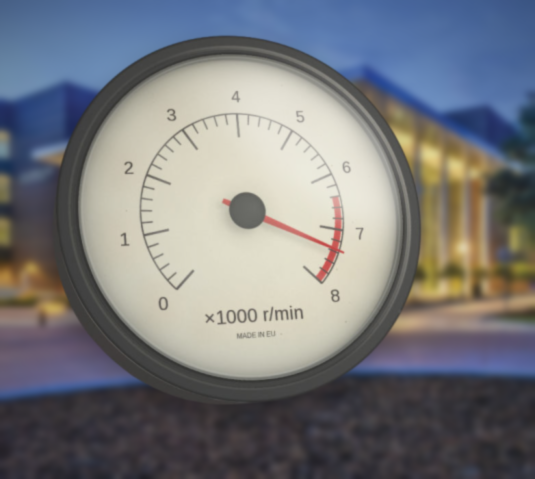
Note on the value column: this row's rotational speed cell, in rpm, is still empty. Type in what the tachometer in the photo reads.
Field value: 7400 rpm
